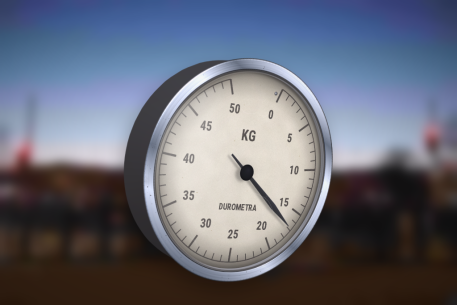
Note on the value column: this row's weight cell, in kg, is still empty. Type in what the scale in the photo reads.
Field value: 17 kg
